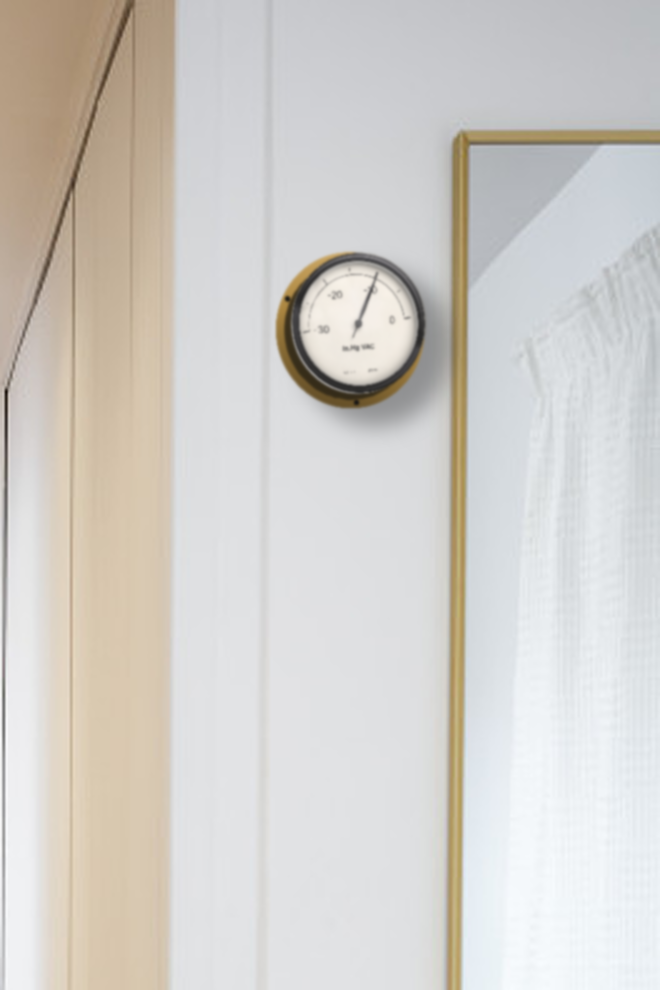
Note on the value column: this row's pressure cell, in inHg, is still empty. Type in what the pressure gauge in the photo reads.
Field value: -10 inHg
